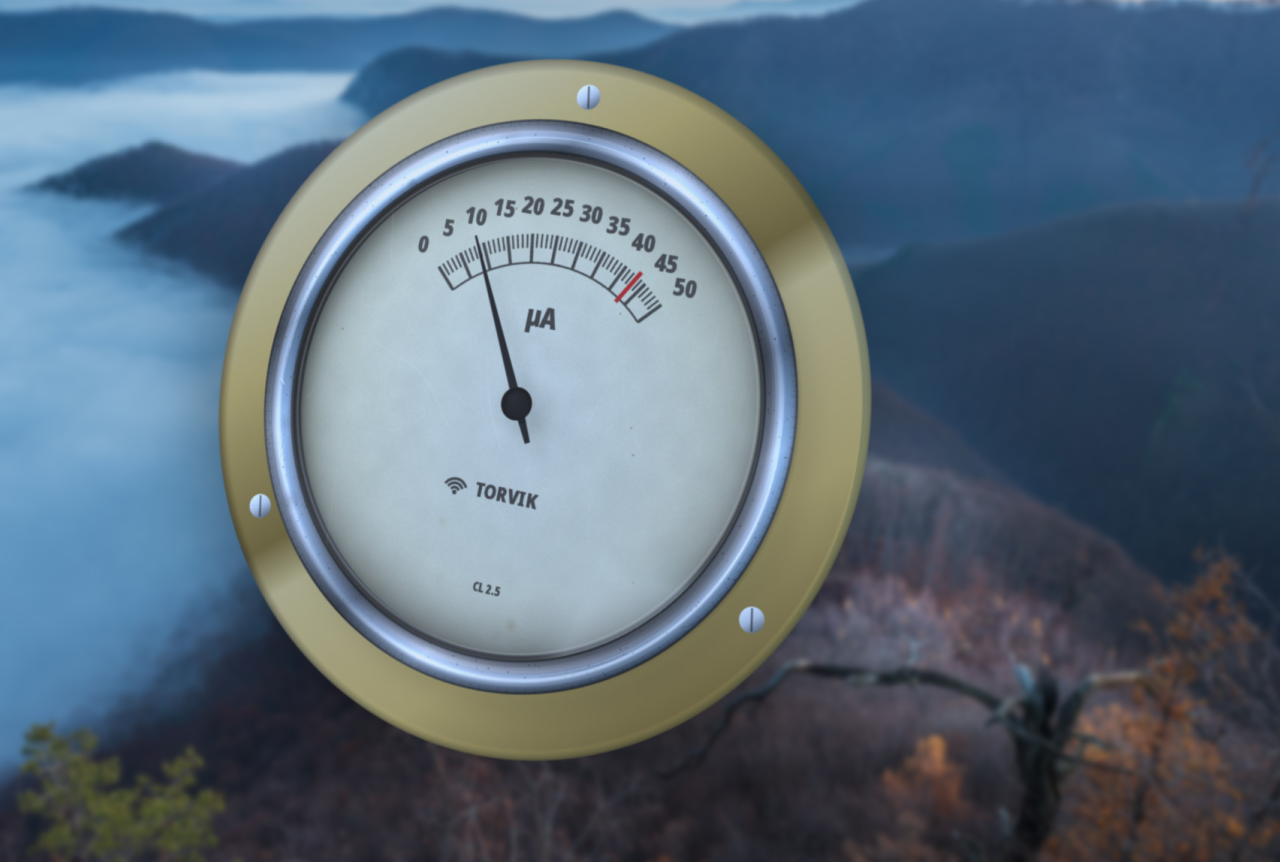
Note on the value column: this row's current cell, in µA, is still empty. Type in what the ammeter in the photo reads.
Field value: 10 µA
